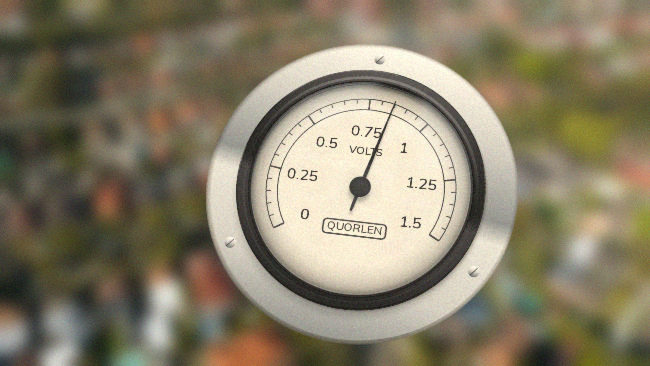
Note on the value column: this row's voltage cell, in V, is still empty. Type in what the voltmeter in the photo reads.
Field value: 0.85 V
